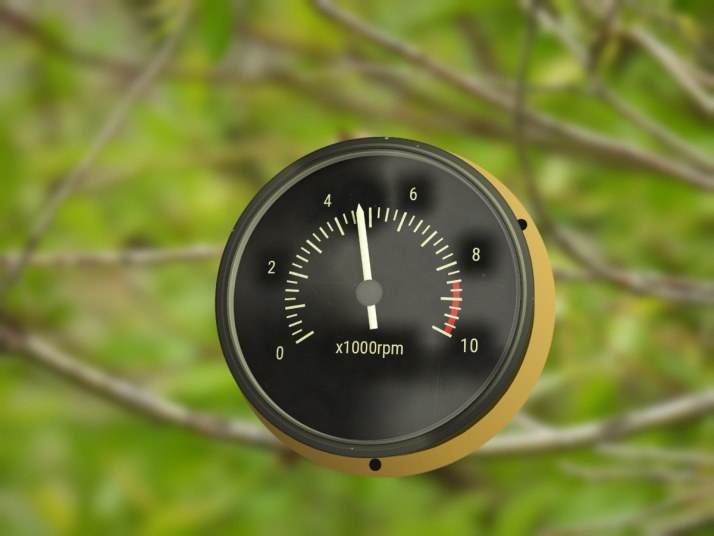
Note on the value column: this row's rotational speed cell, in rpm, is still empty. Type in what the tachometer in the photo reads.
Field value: 4750 rpm
